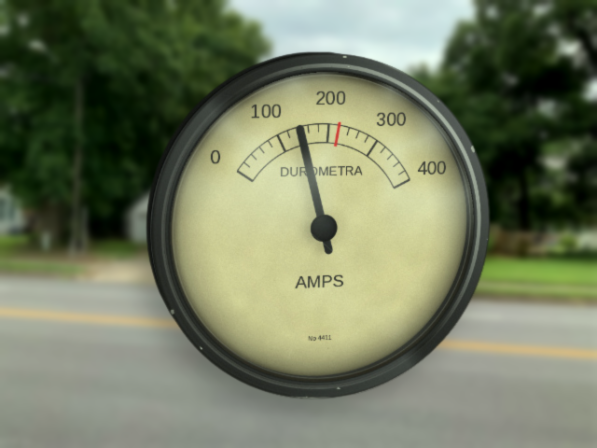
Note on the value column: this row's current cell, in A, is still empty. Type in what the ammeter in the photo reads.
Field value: 140 A
